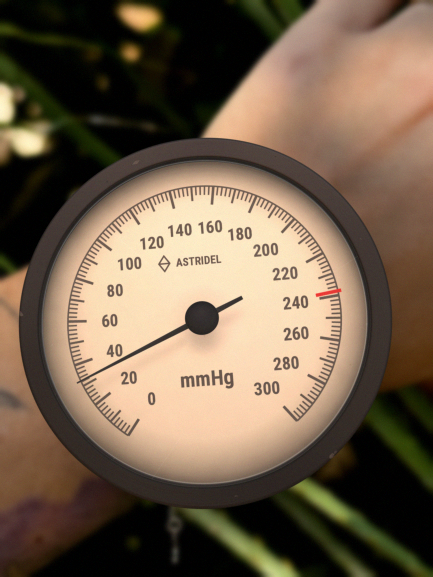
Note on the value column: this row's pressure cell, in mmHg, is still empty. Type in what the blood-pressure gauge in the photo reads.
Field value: 32 mmHg
